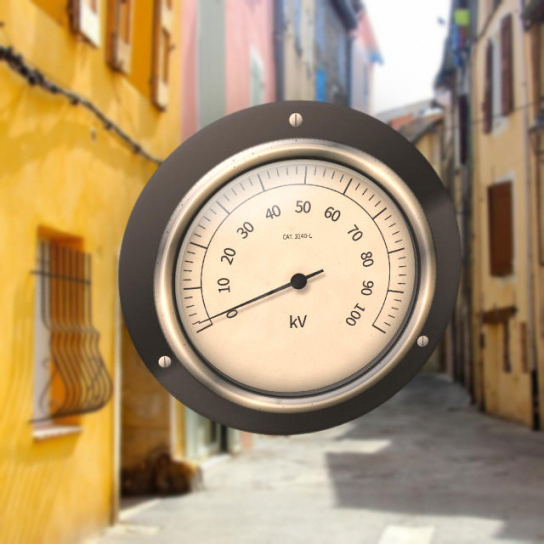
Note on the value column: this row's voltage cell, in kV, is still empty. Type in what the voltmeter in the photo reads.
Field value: 2 kV
